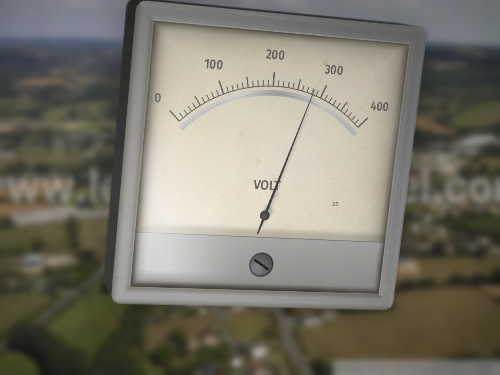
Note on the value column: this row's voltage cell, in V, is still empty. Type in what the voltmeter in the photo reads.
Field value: 280 V
